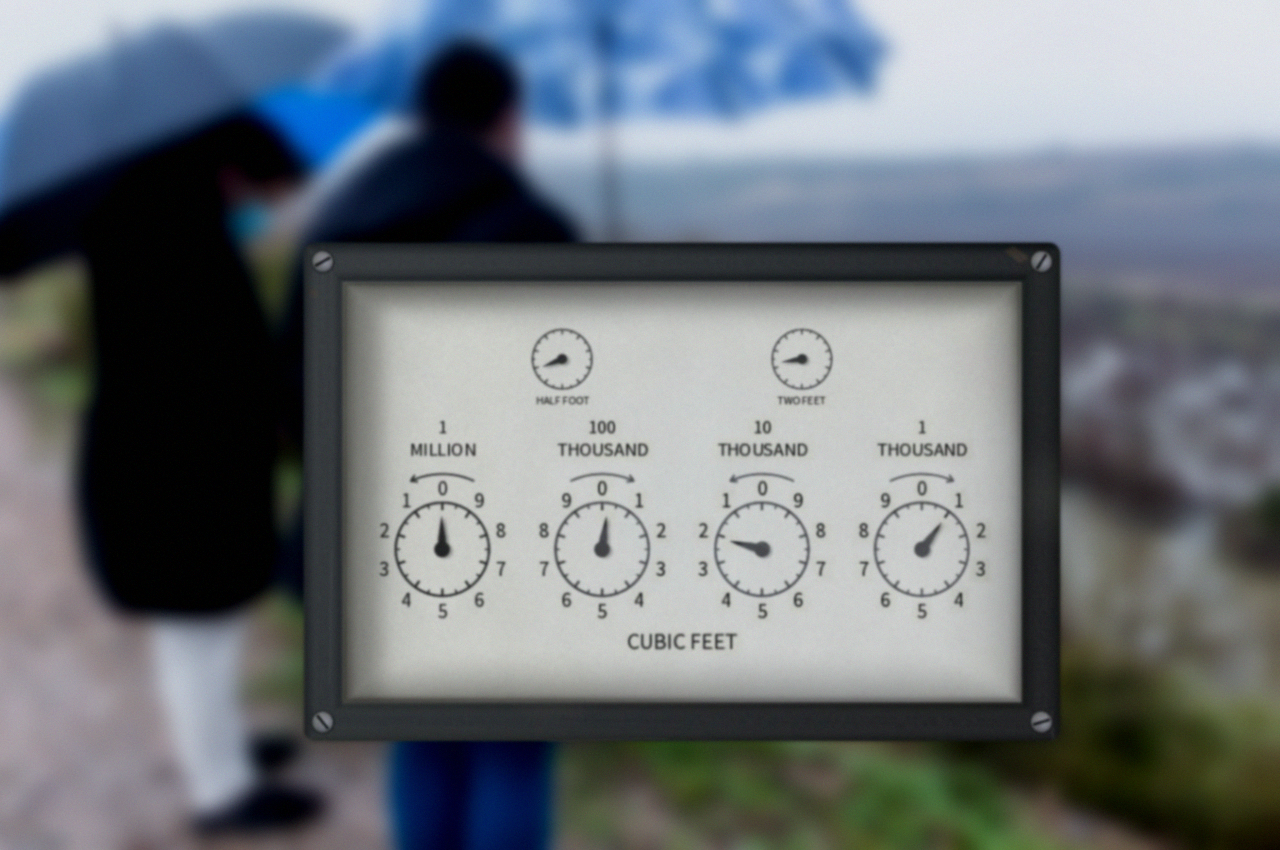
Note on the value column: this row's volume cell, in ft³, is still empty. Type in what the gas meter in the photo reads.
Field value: 2100 ft³
